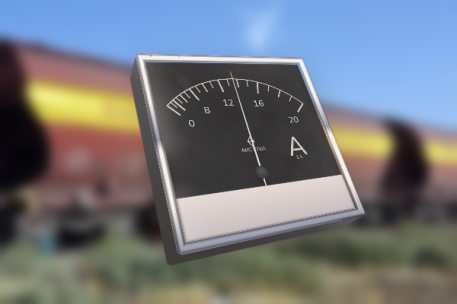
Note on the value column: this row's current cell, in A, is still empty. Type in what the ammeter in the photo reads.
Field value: 13.5 A
